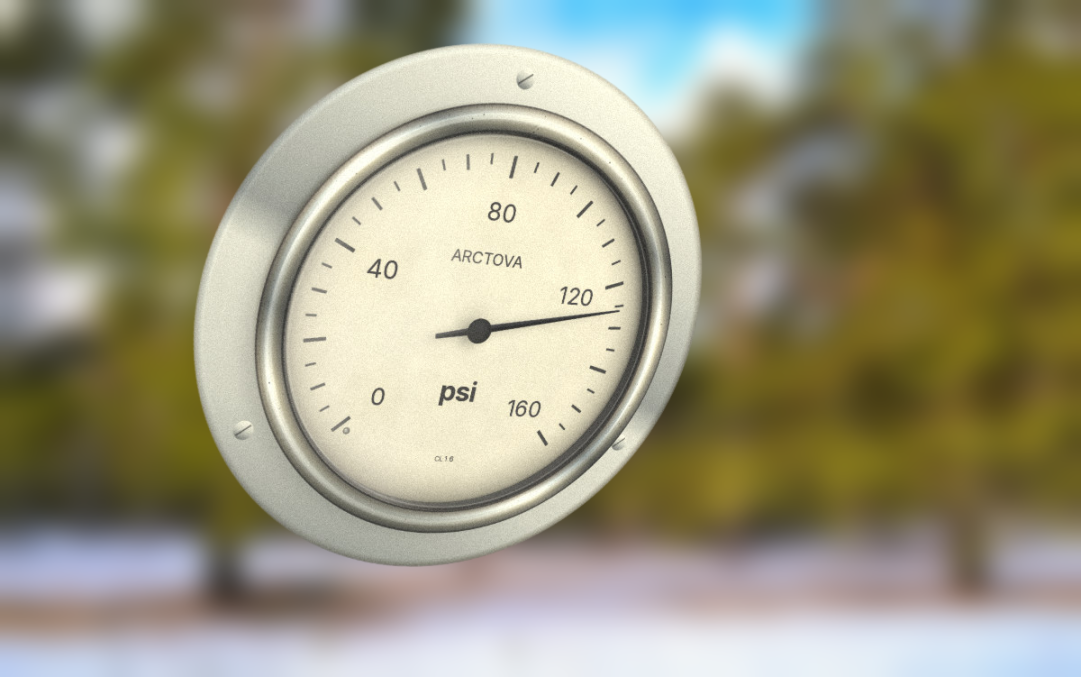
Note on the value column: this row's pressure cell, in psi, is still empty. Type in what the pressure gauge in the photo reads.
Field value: 125 psi
